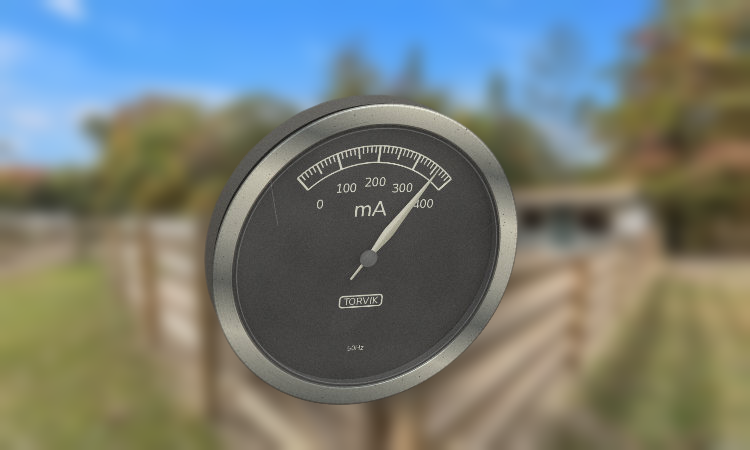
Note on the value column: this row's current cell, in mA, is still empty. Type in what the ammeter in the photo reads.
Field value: 350 mA
